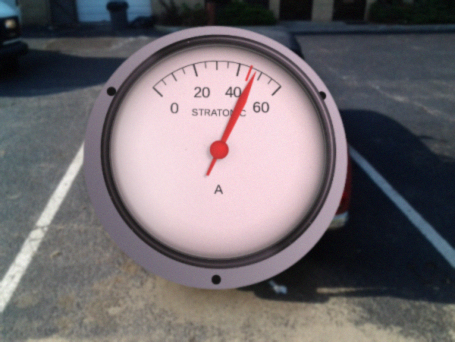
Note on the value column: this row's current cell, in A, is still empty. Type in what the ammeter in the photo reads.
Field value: 47.5 A
